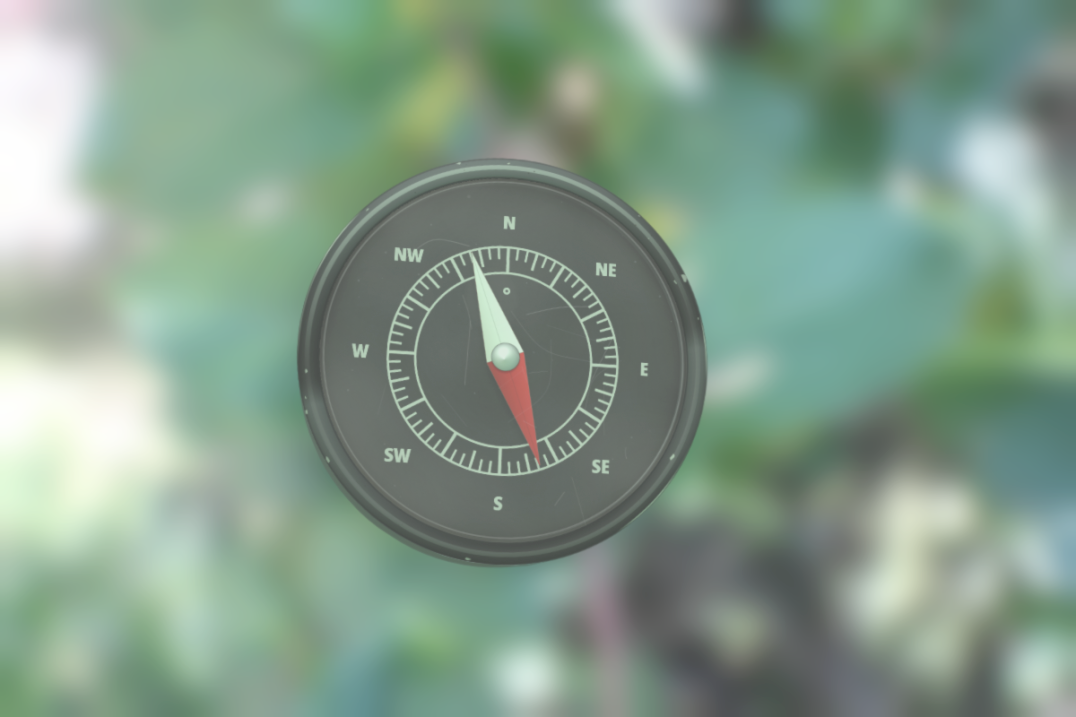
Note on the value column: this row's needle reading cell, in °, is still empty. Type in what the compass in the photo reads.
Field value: 160 °
